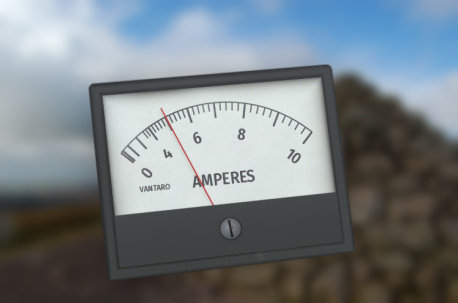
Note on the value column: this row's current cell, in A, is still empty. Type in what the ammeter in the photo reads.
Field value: 5 A
